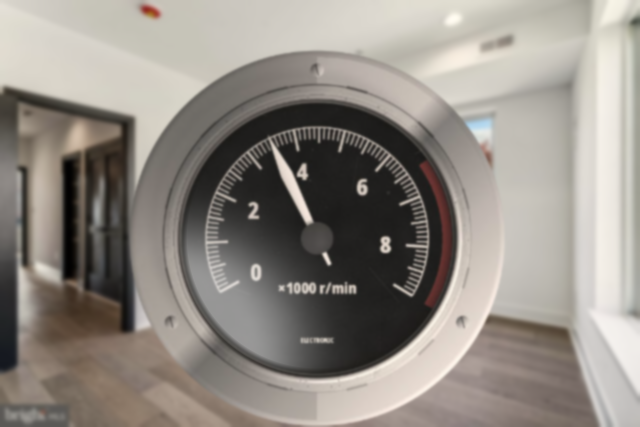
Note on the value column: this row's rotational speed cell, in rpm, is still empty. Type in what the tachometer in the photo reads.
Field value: 3500 rpm
